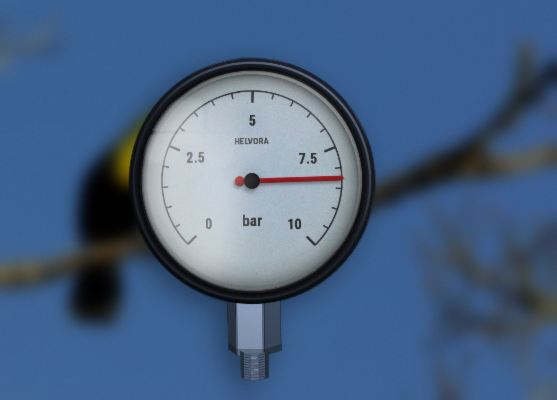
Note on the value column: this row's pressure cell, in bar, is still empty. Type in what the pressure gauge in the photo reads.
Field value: 8.25 bar
